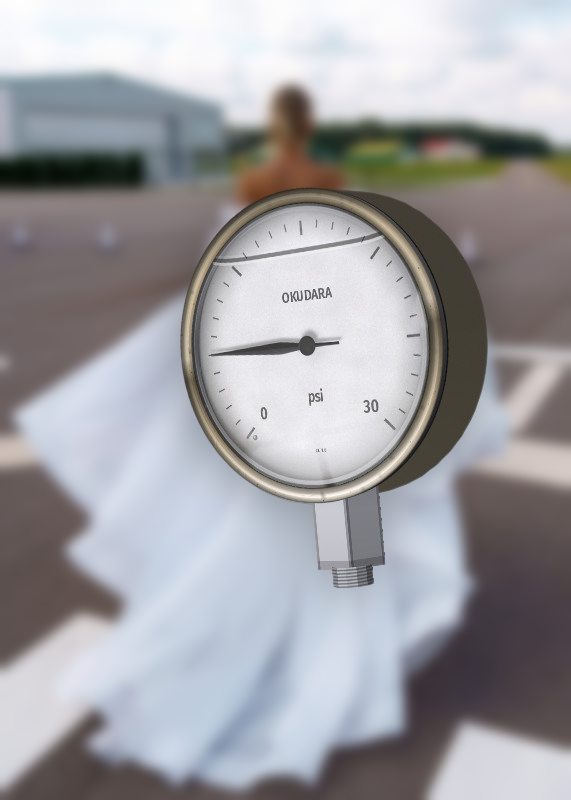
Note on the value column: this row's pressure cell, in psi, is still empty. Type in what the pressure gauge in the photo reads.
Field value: 5 psi
